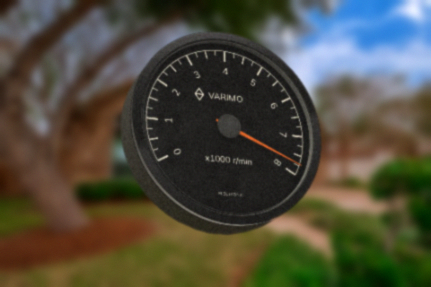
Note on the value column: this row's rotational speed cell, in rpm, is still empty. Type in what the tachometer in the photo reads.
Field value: 7750 rpm
